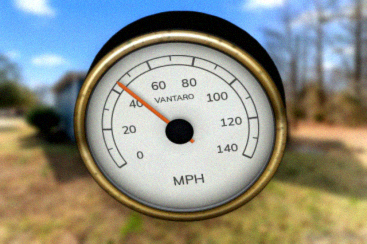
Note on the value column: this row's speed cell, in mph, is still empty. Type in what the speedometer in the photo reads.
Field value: 45 mph
